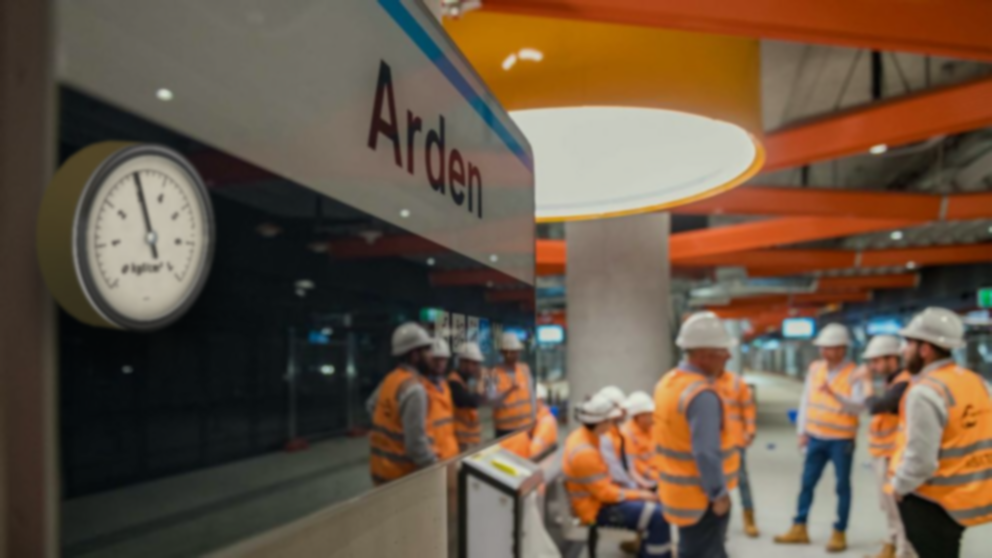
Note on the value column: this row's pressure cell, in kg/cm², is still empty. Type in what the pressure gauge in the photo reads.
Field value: 3 kg/cm²
